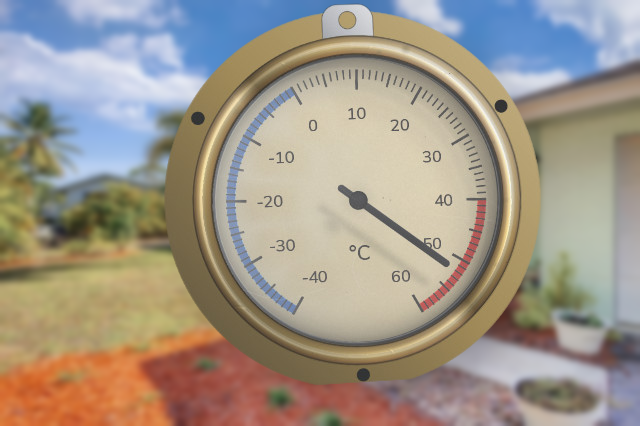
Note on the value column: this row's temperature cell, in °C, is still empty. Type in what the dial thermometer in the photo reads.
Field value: 52 °C
